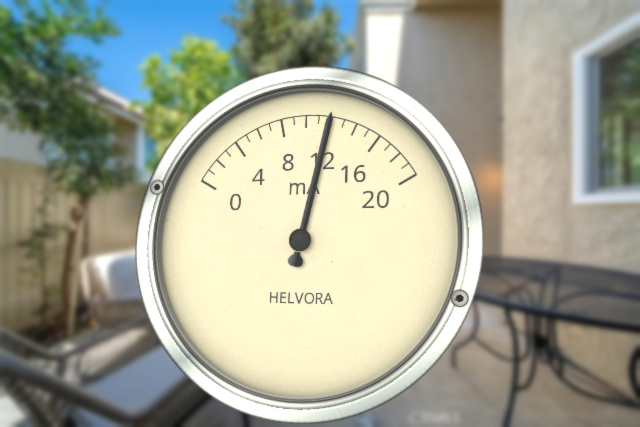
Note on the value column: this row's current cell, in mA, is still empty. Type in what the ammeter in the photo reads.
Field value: 12 mA
